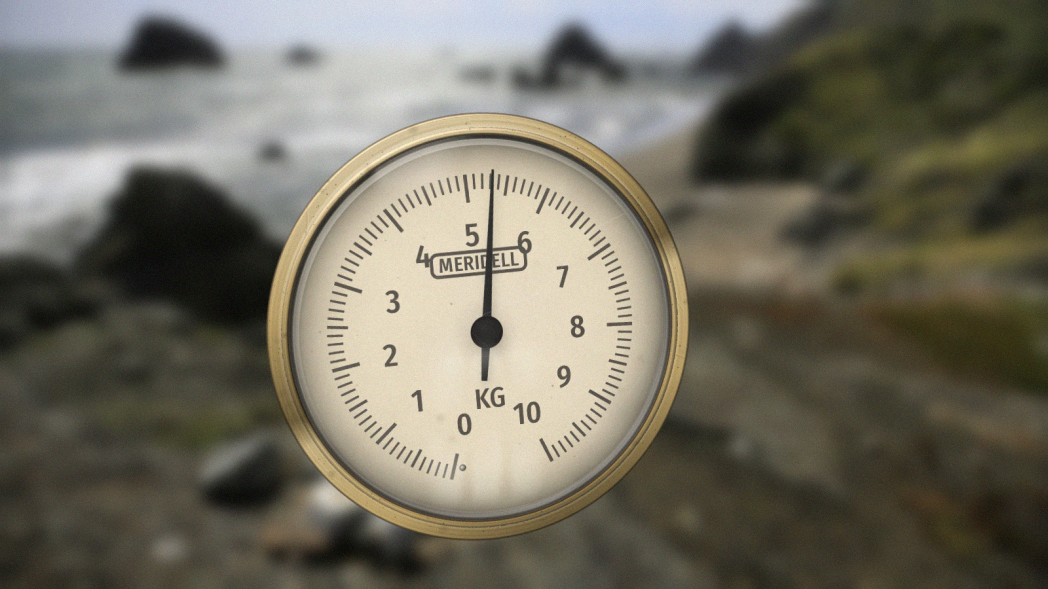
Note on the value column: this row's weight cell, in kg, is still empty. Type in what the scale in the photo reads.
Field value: 5.3 kg
